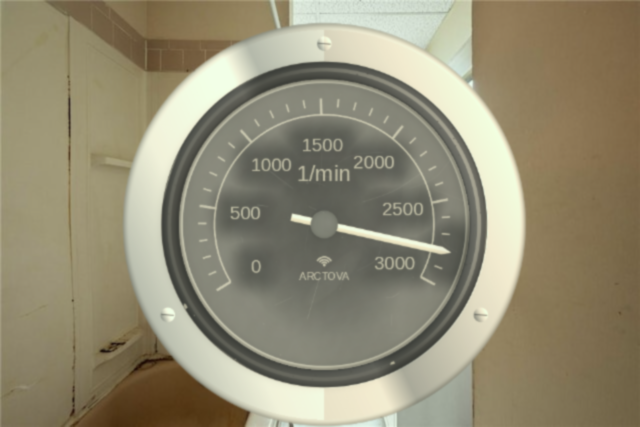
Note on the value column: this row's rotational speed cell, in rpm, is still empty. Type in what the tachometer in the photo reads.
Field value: 2800 rpm
